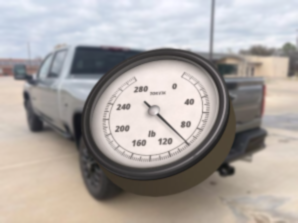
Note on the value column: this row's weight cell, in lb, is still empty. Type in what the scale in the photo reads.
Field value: 100 lb
